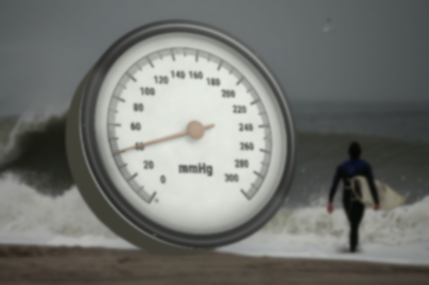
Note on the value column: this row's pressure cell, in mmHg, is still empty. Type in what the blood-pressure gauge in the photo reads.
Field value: 40 mmHg
